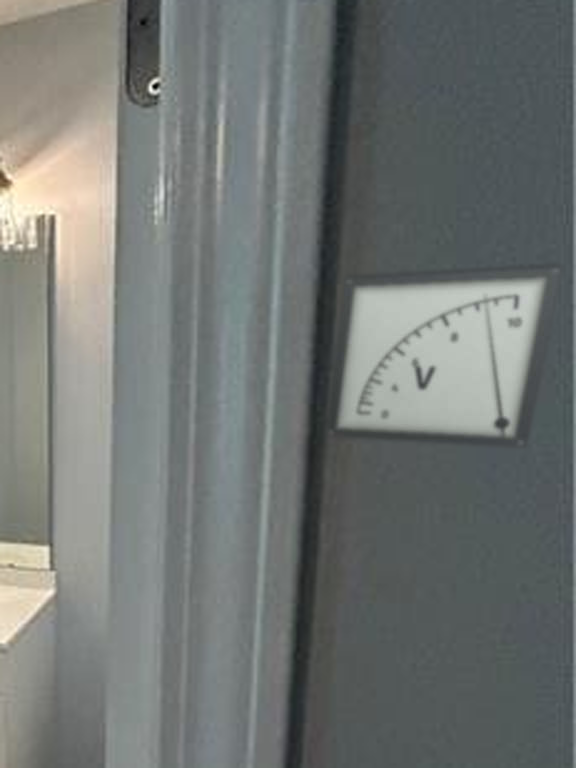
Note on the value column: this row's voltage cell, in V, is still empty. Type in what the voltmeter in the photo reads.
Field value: 9.25 V
